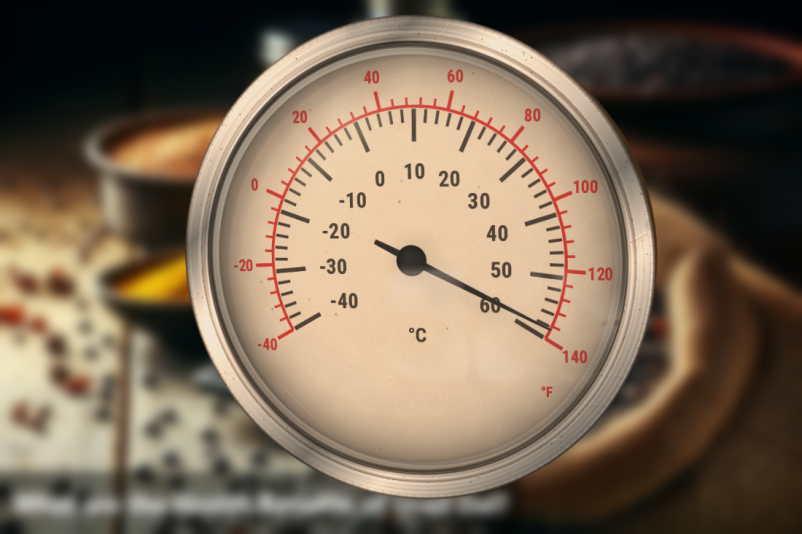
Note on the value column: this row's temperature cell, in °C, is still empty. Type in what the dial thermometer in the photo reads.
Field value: 58 °C
